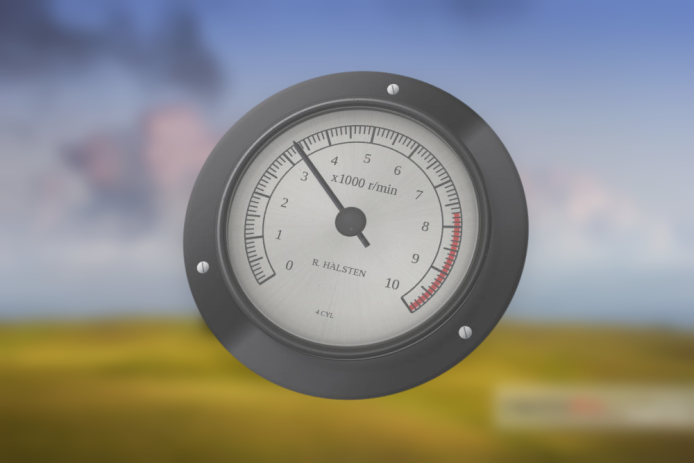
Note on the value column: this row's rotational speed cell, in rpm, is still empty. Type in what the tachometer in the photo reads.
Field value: 3300 rpm
